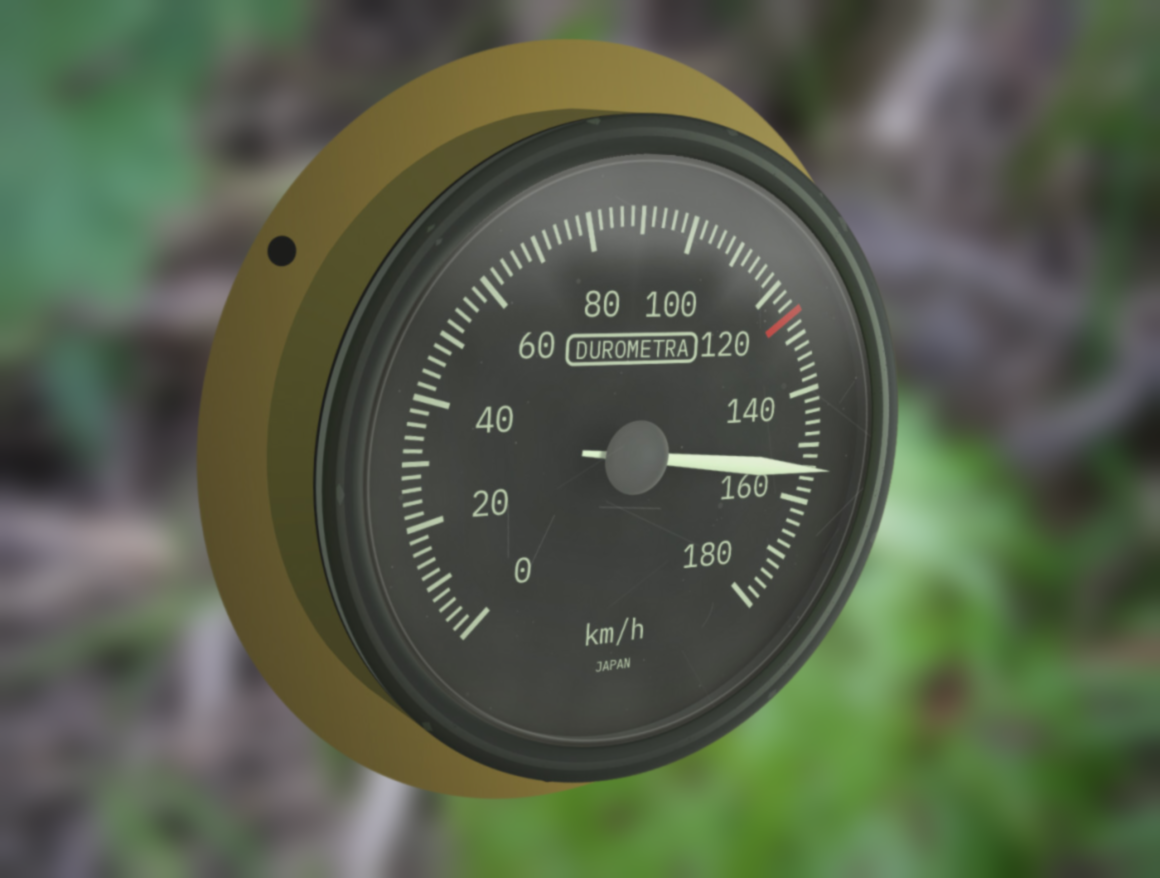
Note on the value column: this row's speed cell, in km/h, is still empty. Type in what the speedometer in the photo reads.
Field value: 154 km/h
